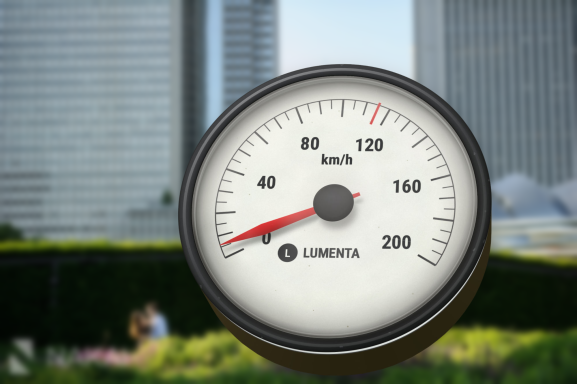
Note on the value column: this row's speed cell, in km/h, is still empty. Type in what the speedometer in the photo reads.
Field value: 5 km/h
